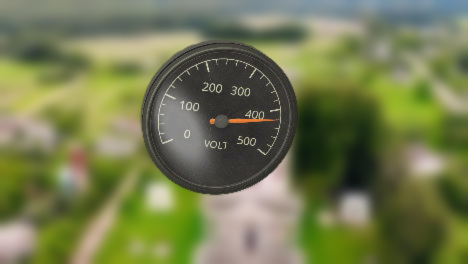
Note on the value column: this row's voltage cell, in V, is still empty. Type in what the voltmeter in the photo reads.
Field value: 420 V
